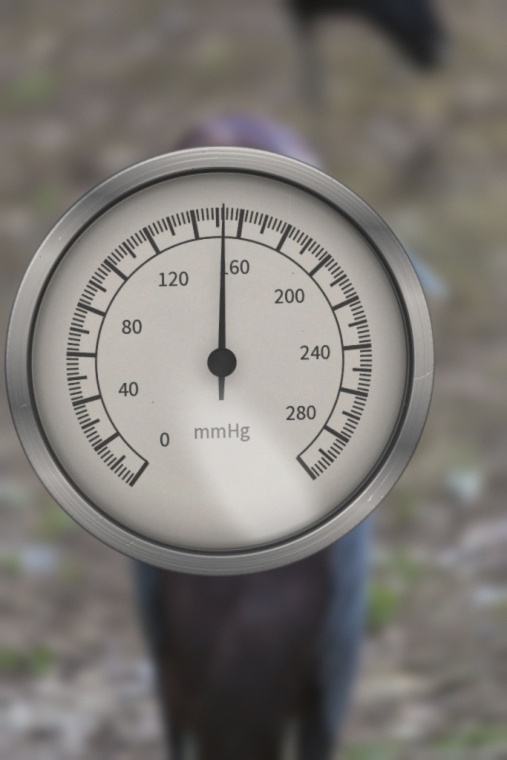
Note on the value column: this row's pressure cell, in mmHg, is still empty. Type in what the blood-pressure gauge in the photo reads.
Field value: 152 mmHg
